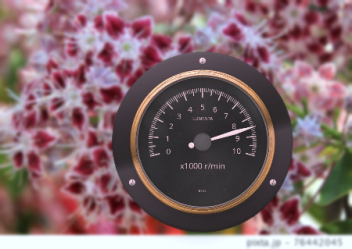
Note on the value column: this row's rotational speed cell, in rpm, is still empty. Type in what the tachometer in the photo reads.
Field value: 8500 rpm
